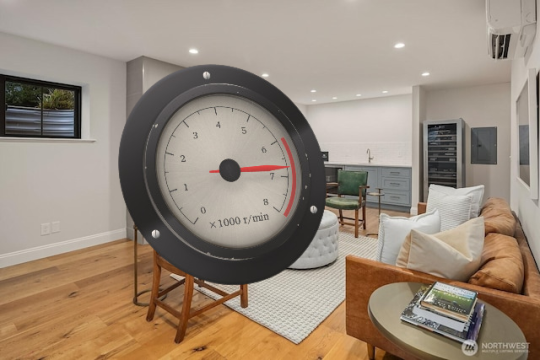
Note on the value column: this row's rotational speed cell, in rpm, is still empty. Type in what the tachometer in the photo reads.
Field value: 6750 rpm
